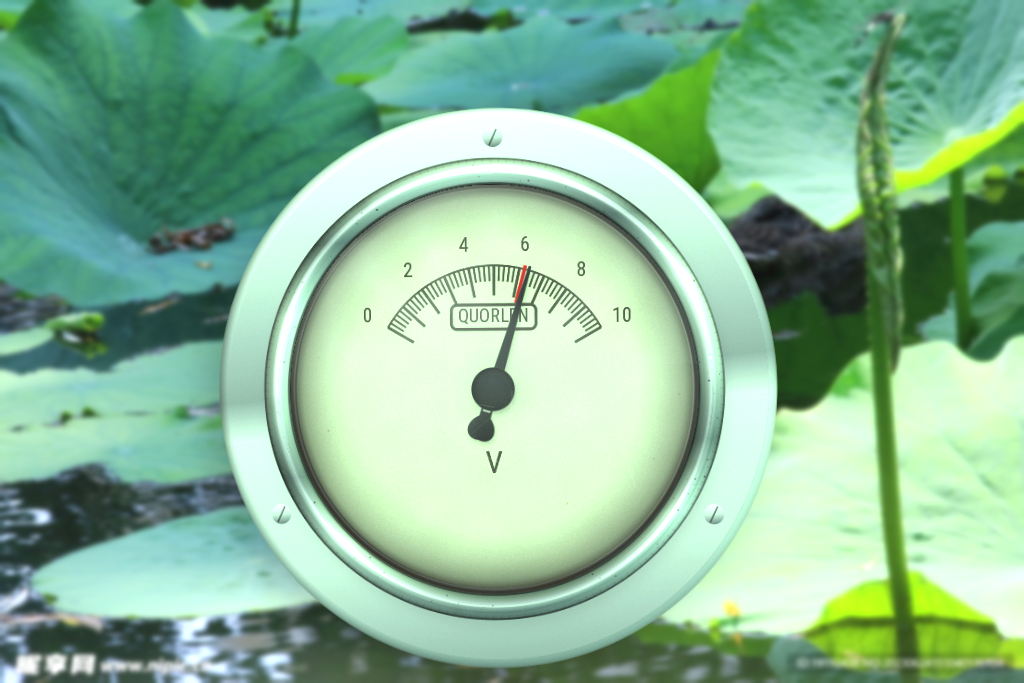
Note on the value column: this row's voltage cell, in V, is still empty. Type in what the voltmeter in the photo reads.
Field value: 6.4 V
